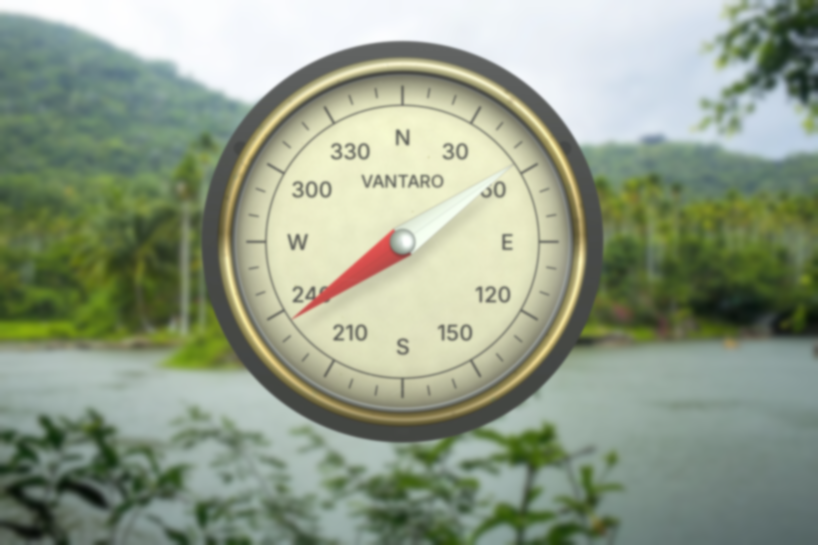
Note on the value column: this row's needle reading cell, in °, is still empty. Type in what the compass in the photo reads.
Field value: 235 °
